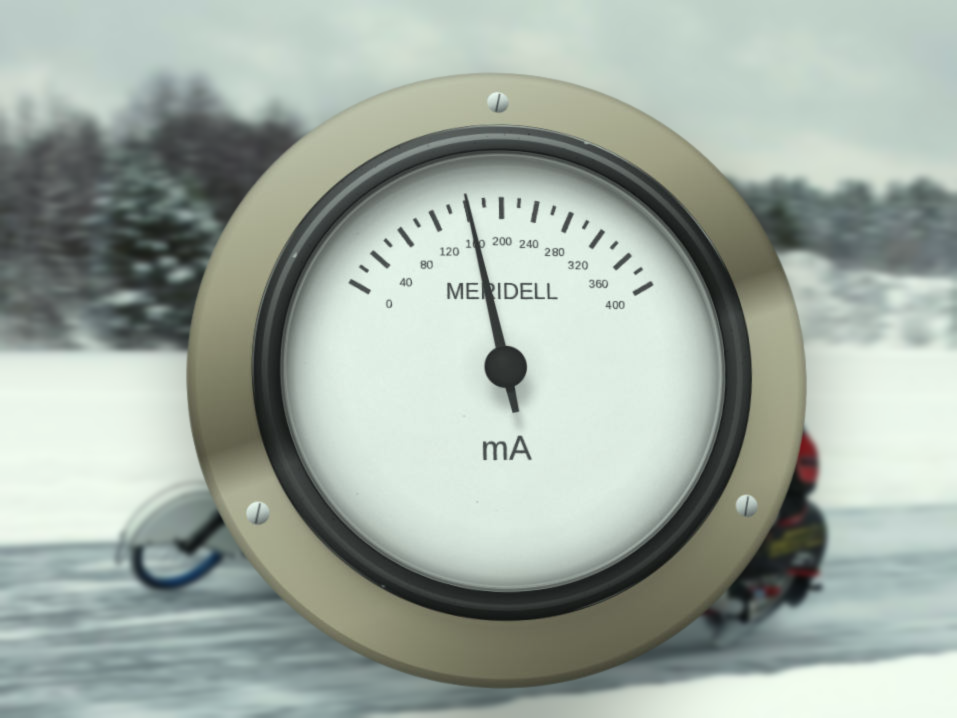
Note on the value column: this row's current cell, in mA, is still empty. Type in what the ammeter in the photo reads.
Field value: 160 mA
